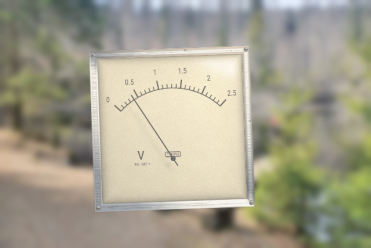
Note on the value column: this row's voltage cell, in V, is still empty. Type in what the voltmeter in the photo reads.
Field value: 0.4 V
